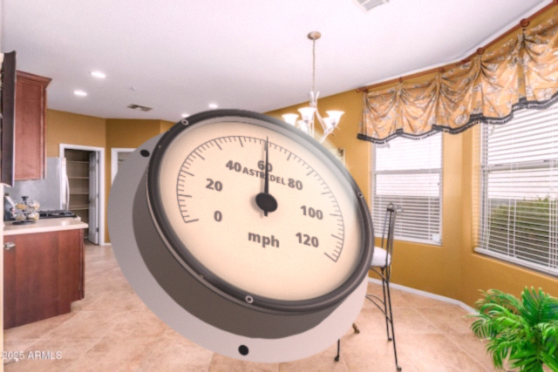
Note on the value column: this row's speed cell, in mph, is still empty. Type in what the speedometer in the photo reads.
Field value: 60 mph
